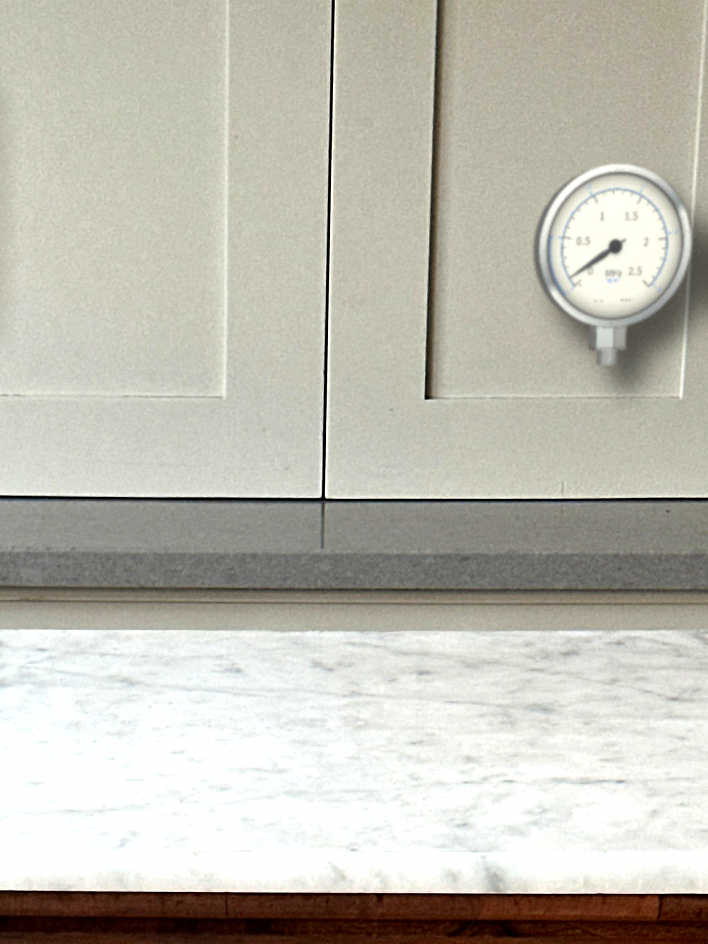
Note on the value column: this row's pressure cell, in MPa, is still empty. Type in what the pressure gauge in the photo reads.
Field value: 0.1 MPa
